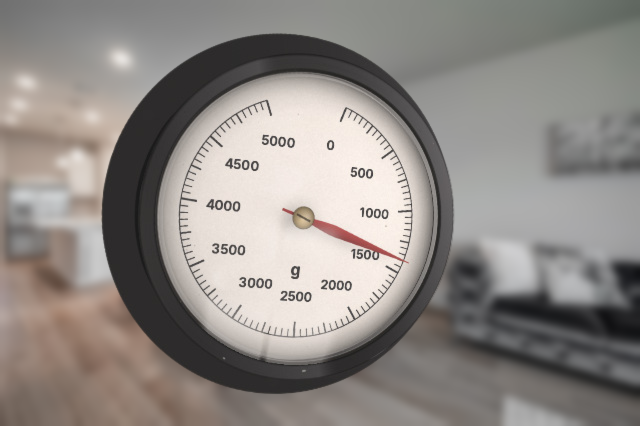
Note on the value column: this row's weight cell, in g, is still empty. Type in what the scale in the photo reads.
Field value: 1400 g
